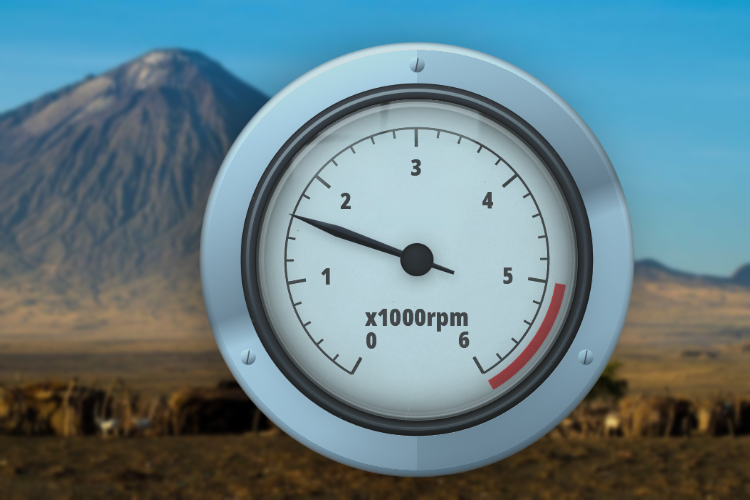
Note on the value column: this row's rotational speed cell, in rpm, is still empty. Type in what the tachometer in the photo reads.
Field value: 1600 rpm
